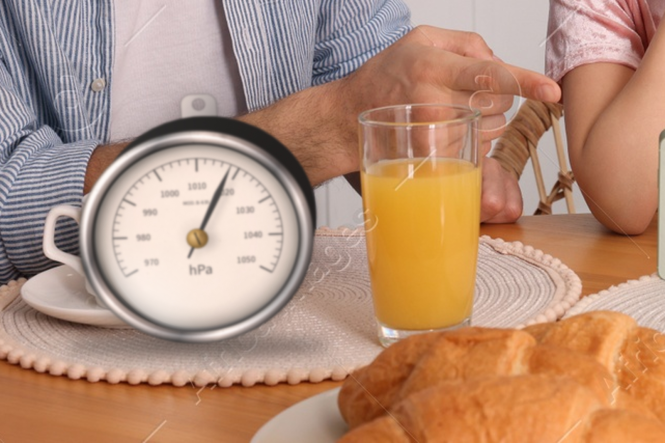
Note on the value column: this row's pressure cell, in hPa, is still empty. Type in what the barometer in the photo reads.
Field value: 1018 hPa
